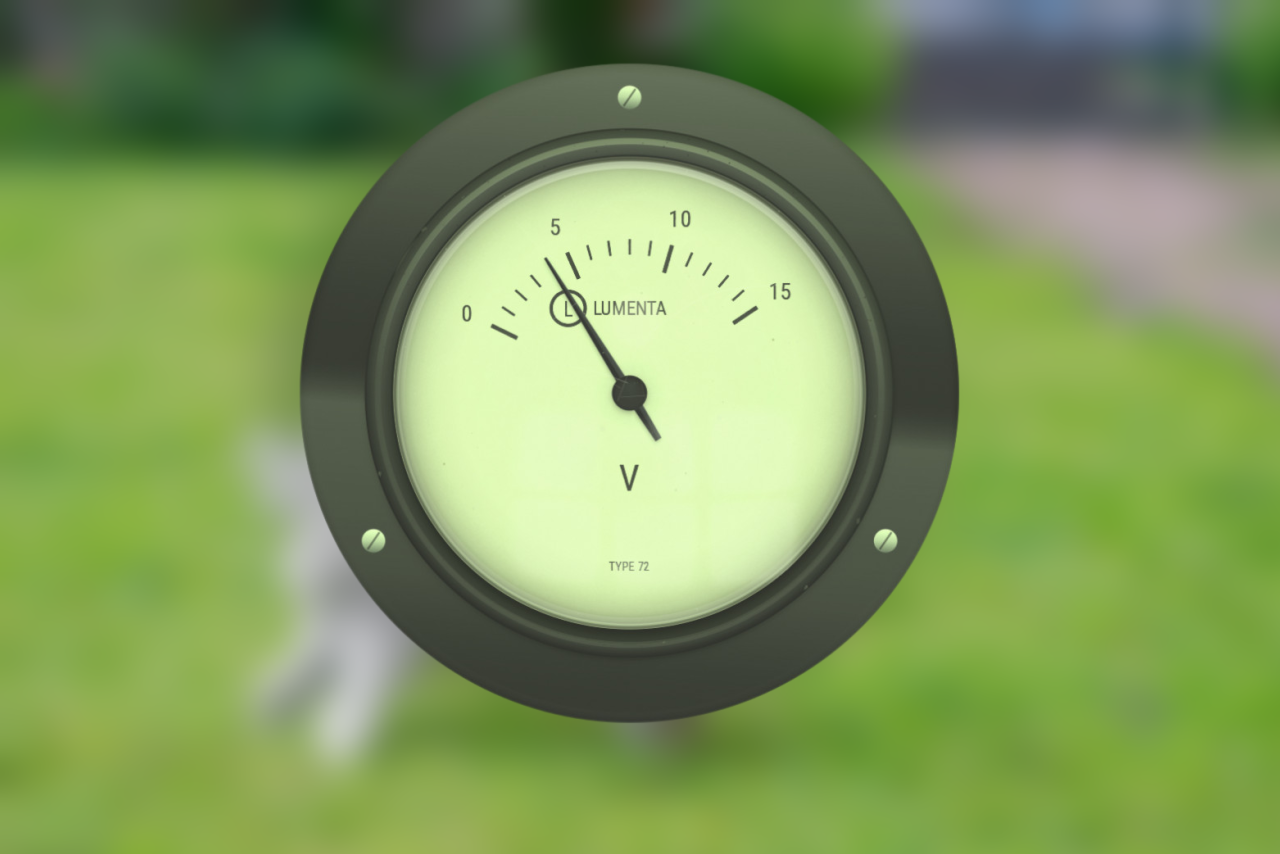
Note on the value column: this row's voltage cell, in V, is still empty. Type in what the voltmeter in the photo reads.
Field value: 4 V
